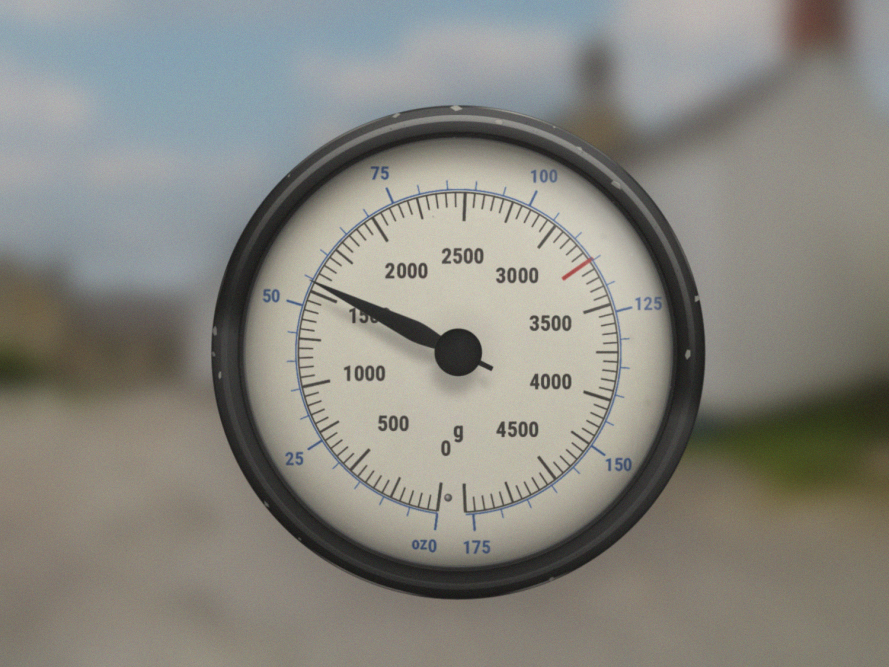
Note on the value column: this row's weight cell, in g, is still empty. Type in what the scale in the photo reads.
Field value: 1550 g
